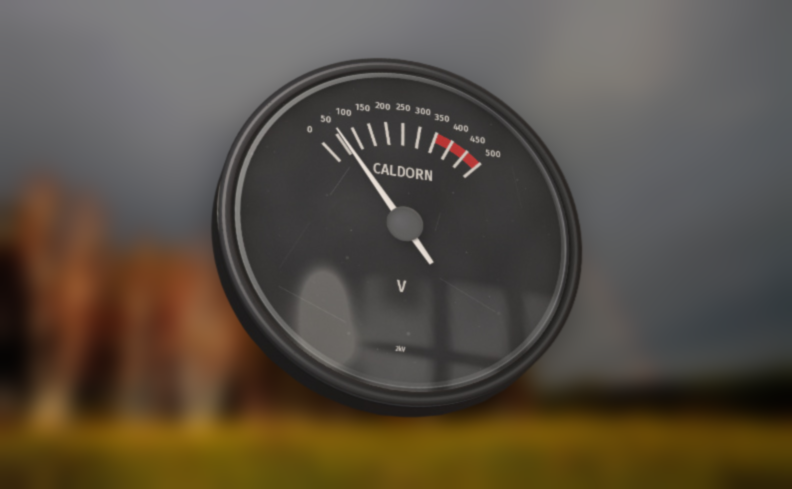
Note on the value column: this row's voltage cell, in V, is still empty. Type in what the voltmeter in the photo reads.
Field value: 50 V
